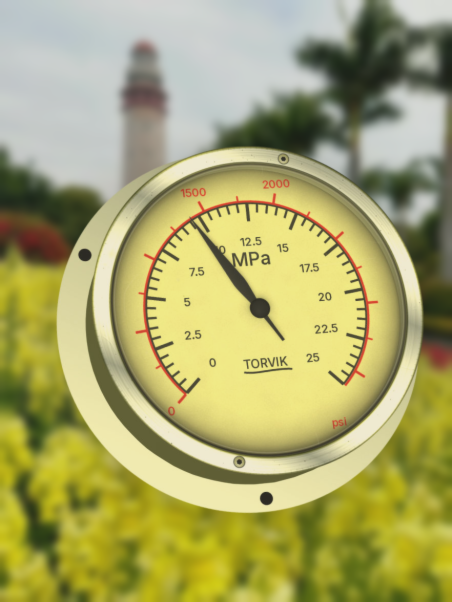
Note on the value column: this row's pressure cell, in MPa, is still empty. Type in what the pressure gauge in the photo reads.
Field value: 9.5 MPa
